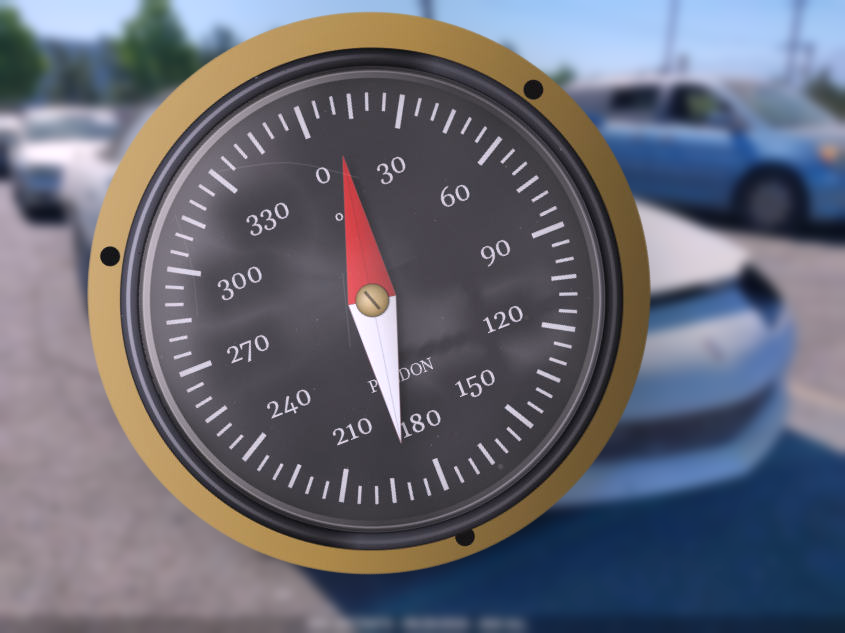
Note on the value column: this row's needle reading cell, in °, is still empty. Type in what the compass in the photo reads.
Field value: 10 °
